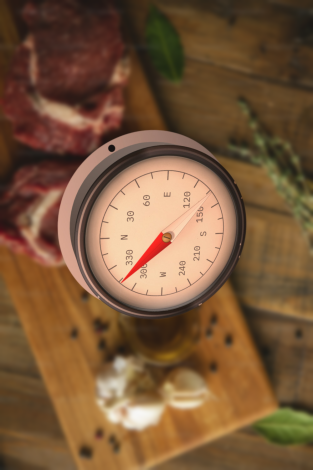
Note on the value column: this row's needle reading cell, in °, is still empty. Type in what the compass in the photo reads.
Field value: 315 °
